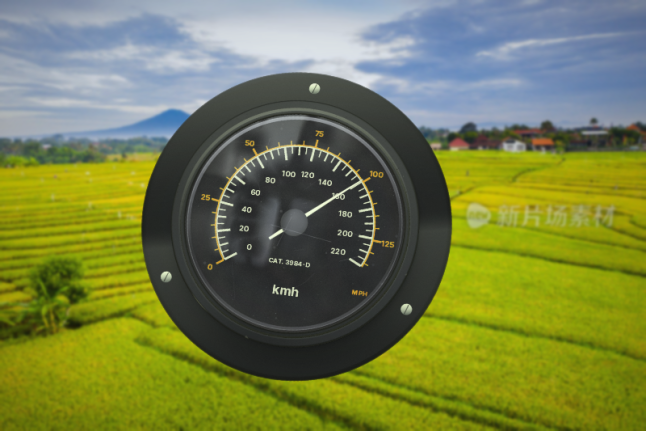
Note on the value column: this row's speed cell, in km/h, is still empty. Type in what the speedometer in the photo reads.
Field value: 160 km/h
